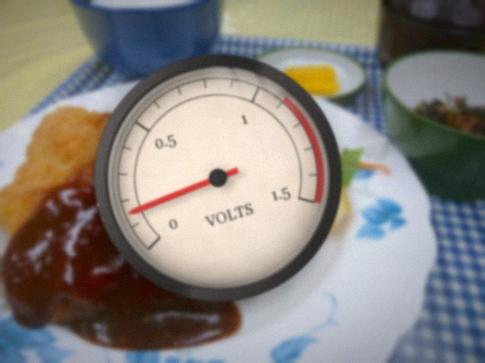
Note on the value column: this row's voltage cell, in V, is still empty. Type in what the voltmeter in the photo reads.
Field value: 0.15 V
